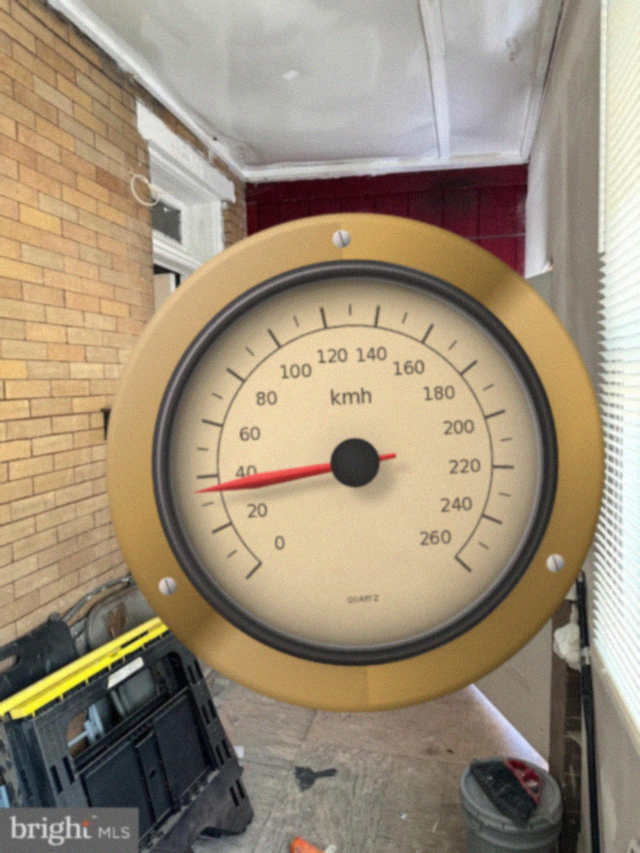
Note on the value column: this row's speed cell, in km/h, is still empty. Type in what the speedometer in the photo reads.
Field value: 35 km/h
